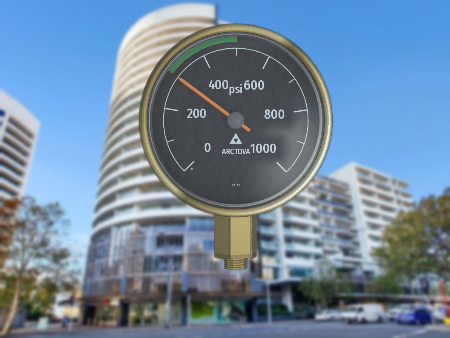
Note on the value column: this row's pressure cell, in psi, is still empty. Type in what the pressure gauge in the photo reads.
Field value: 300 psi
